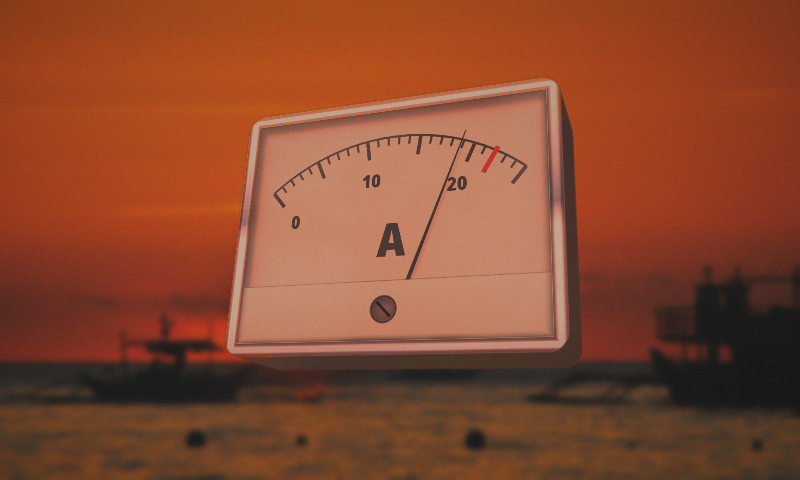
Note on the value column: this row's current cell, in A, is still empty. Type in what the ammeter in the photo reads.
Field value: 19 A
